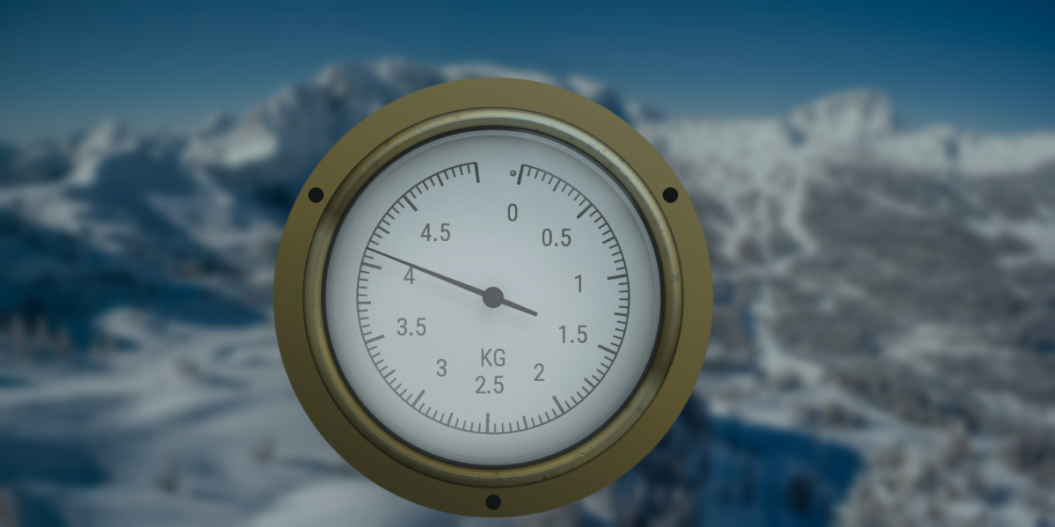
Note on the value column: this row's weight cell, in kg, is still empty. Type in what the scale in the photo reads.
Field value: 4.1 kg
